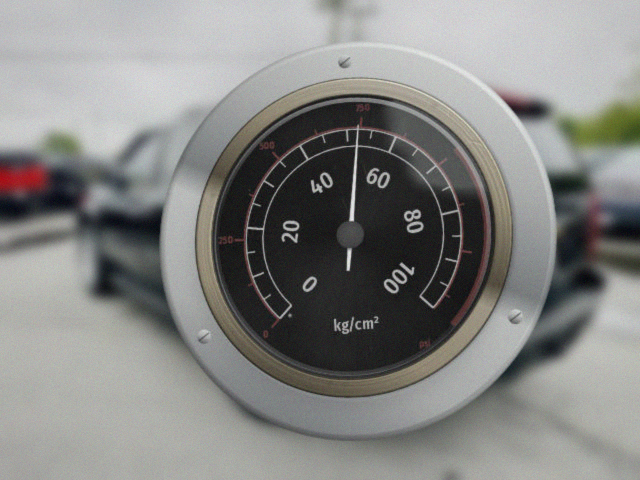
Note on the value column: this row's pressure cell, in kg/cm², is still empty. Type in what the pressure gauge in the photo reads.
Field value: 52.5 kg/cm²
